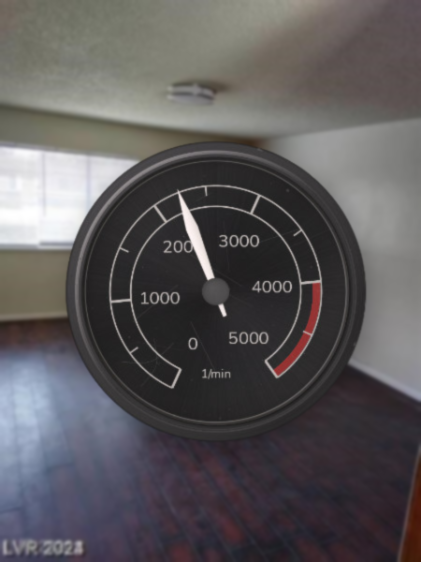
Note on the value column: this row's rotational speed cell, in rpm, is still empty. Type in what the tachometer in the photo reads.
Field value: 2250 rpm
